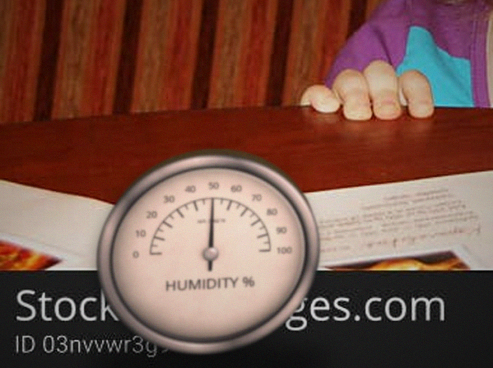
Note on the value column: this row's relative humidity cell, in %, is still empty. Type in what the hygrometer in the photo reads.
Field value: 50 %
